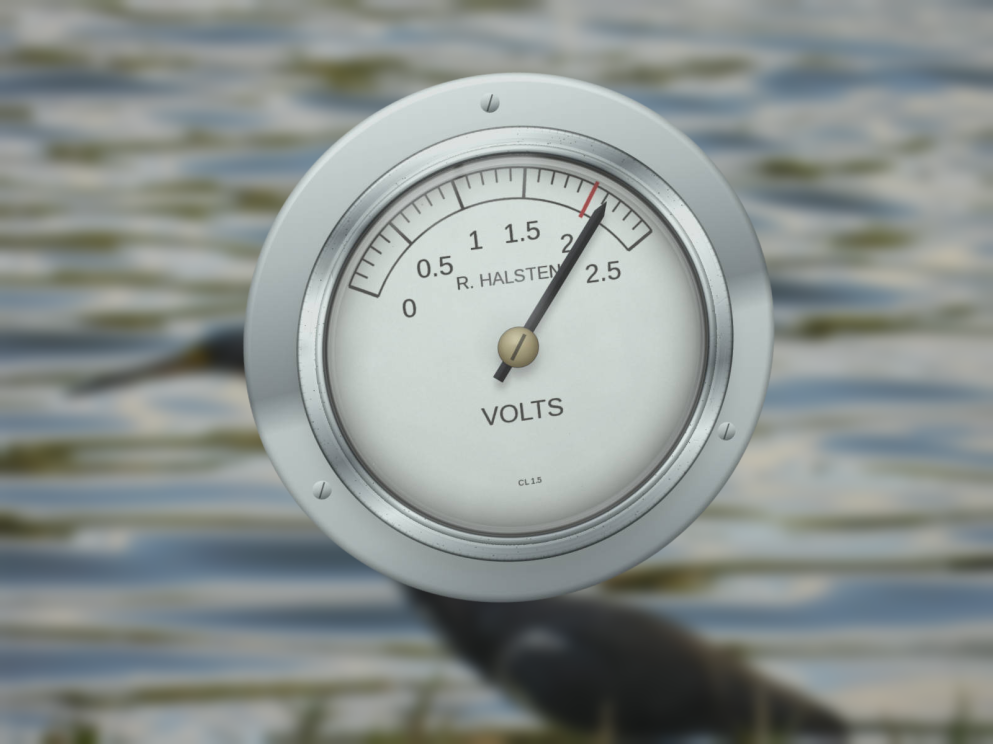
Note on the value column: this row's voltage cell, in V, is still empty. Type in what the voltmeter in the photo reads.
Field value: 2.1 V
